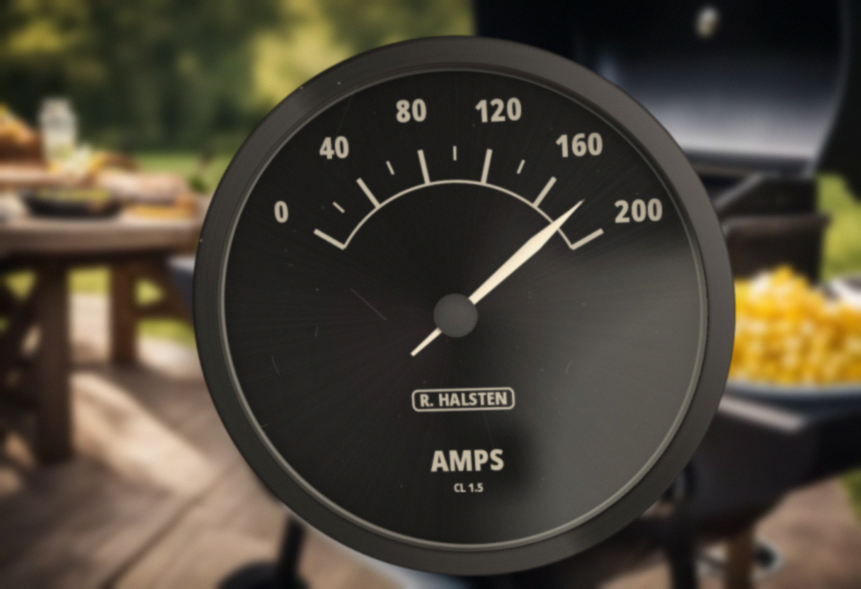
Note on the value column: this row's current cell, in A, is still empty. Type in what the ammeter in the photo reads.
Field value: 180 A
